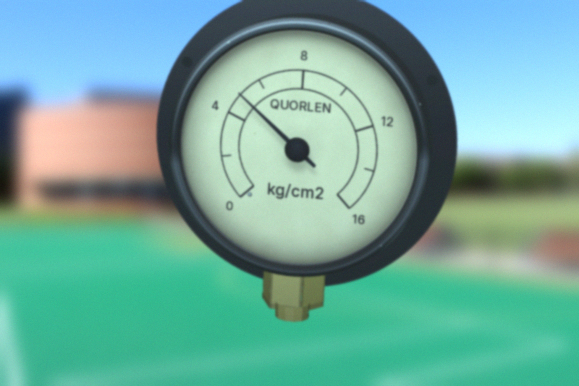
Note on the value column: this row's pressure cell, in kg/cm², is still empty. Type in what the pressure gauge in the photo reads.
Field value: 5 kg/cm²
